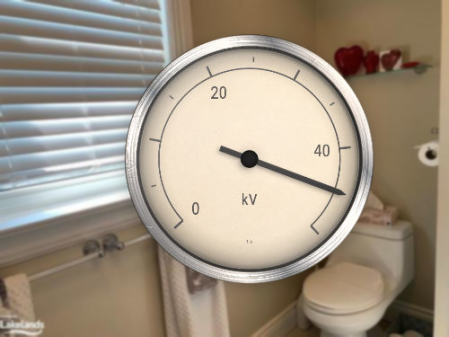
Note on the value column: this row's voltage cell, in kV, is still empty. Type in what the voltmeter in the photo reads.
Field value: 45 kV
